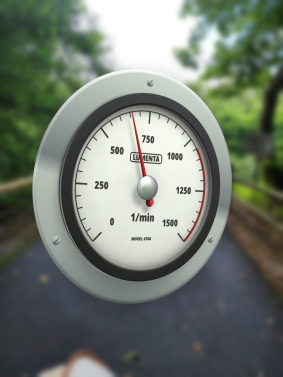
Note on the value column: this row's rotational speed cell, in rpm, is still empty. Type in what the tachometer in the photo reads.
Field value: 650 rpm
